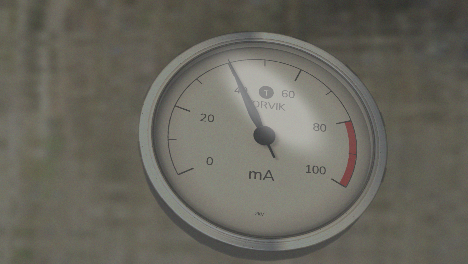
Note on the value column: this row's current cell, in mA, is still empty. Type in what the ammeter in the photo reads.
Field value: 40 mA
